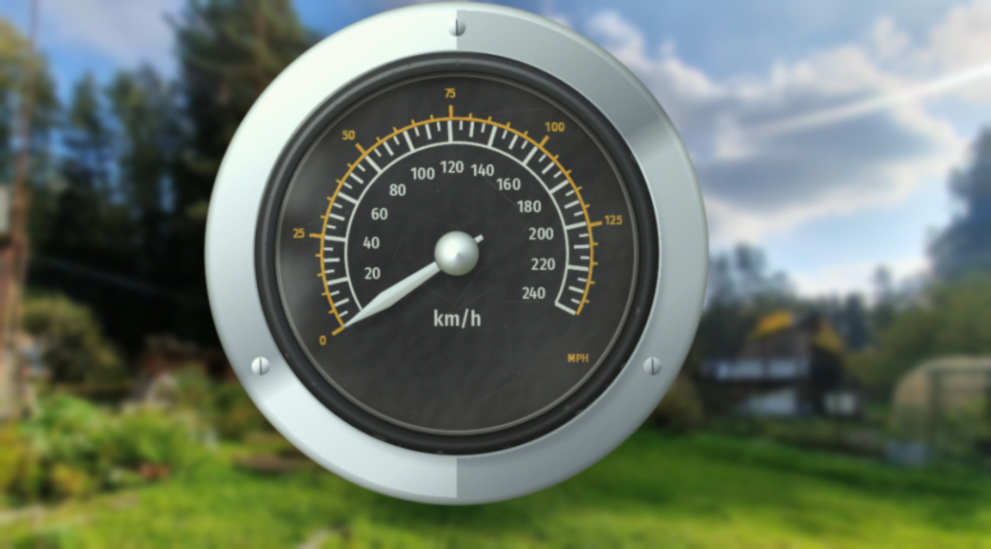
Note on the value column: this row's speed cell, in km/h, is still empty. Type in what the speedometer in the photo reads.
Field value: 0 km/h
